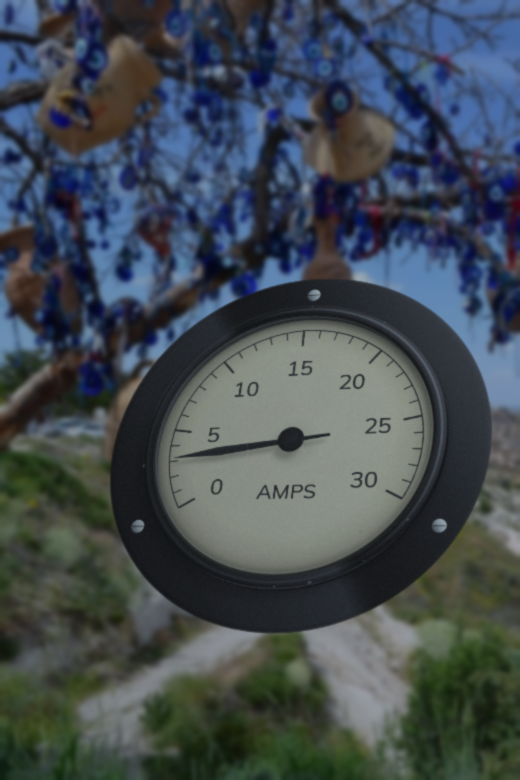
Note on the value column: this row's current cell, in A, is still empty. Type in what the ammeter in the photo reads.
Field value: 3 A
